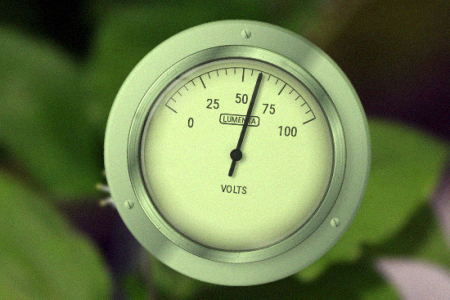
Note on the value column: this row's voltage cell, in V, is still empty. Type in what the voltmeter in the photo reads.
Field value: 60 V
